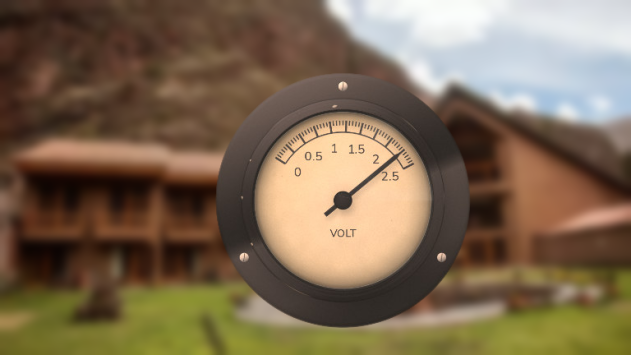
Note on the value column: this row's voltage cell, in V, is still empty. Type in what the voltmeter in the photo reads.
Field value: 2.25 V
